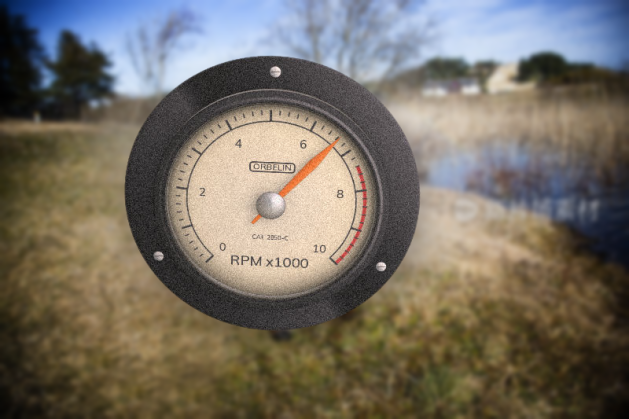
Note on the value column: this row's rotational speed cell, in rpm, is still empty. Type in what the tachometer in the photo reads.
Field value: 6600 rpm
